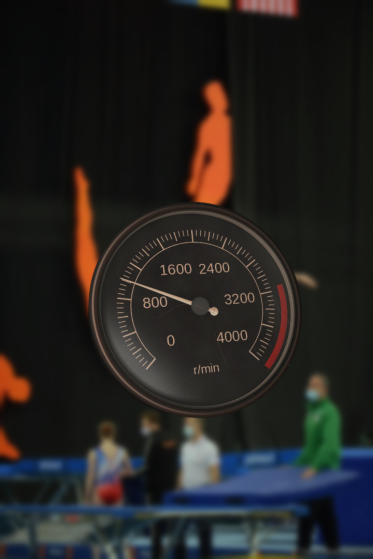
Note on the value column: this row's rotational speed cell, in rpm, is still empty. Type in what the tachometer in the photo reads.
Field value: 1000 rpm
